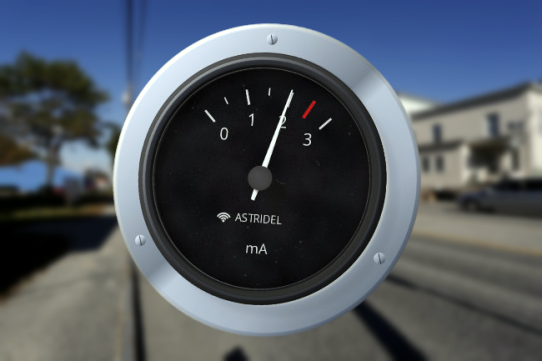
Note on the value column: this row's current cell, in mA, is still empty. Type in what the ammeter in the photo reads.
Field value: 2 mA
